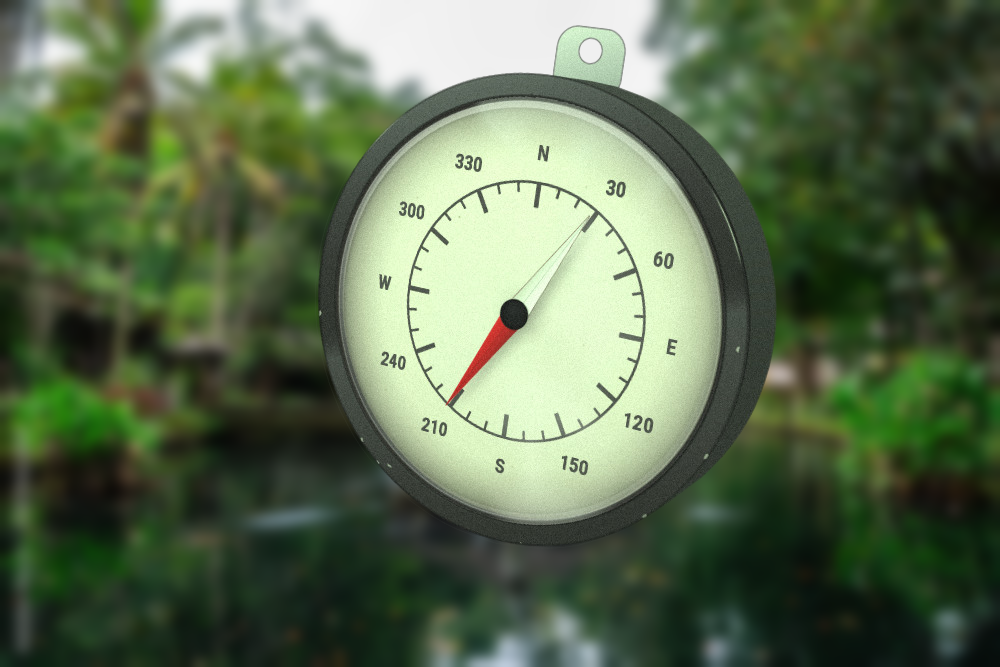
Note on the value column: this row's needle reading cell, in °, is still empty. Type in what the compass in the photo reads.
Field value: 210 °
